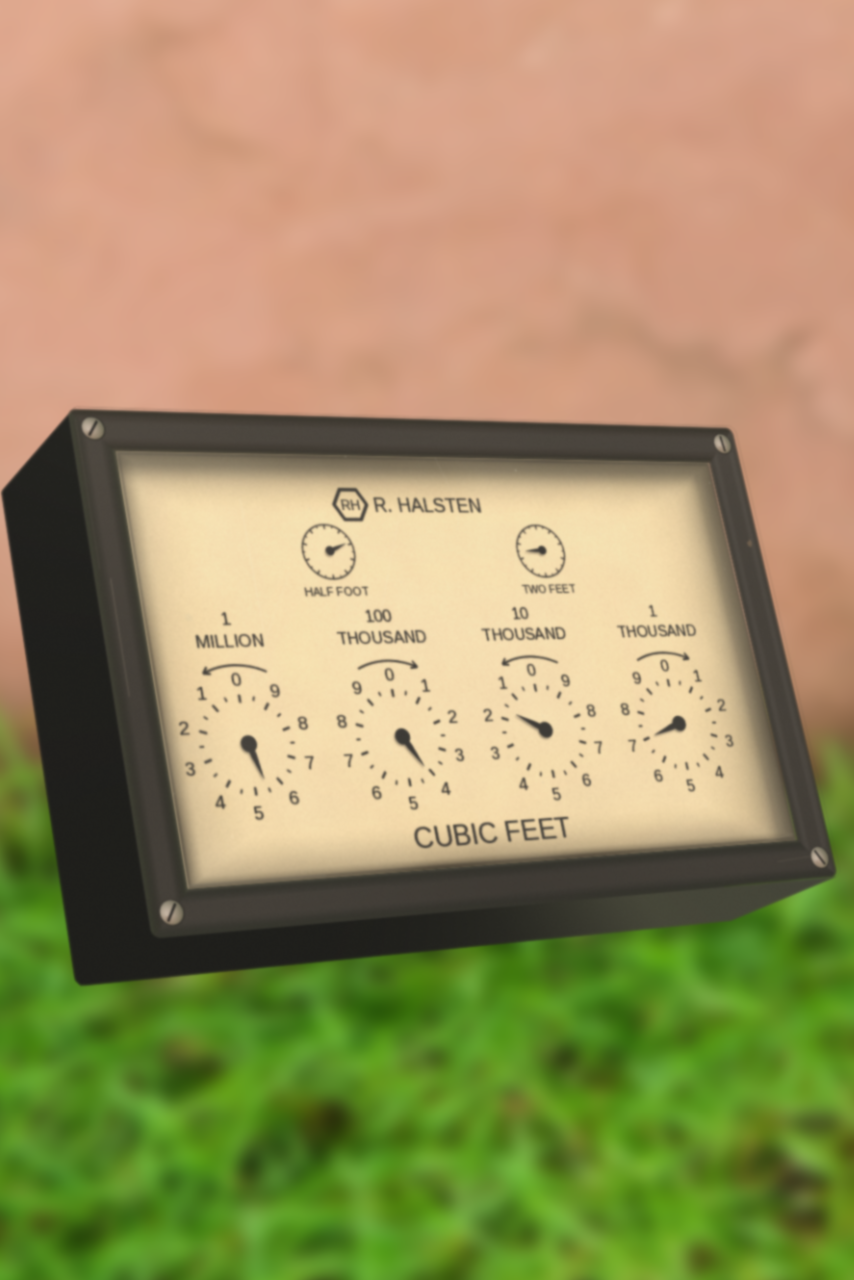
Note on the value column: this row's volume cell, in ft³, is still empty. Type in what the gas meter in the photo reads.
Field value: 541700 ft³
